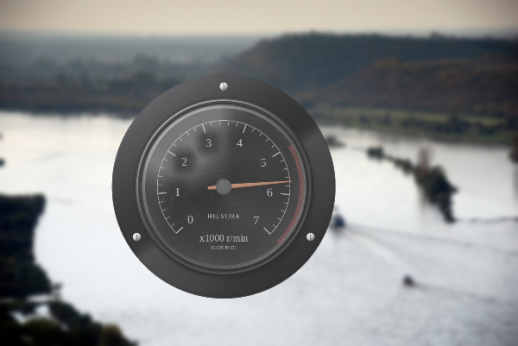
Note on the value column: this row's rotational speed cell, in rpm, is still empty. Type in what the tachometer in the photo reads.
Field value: 5700 rpm
